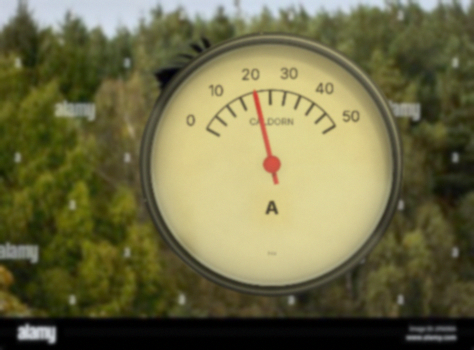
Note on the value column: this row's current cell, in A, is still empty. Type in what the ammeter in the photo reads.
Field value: 20 A
